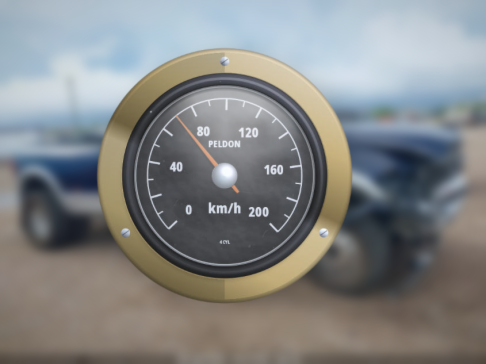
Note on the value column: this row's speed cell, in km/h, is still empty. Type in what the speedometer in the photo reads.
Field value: 70 km/h
